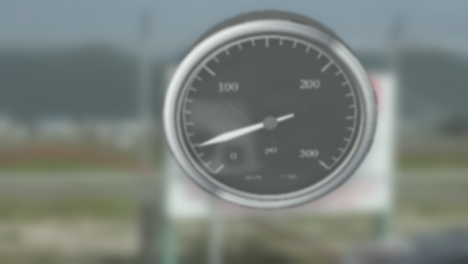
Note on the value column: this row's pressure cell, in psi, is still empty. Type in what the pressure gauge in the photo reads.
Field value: 30 psi
